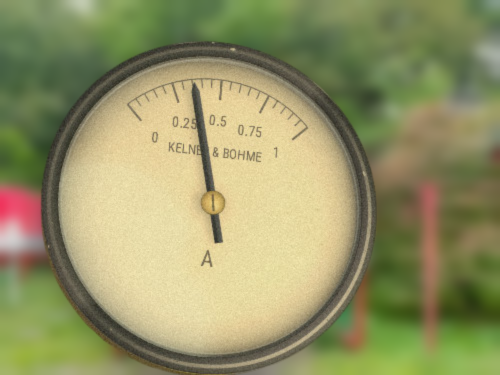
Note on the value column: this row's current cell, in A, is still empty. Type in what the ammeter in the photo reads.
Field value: 0.35 A
